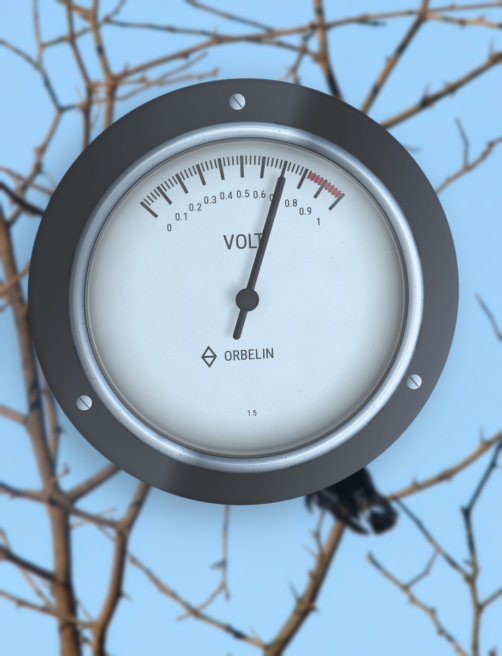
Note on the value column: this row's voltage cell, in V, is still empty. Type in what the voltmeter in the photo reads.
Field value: 0.7 V
